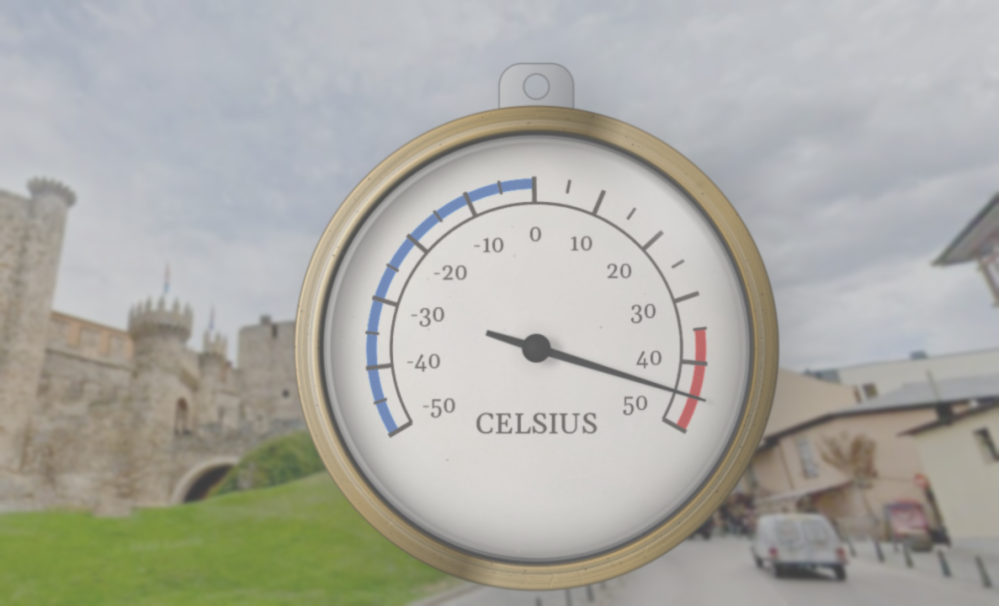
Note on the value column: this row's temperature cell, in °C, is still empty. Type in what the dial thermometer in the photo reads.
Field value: 45 °C
